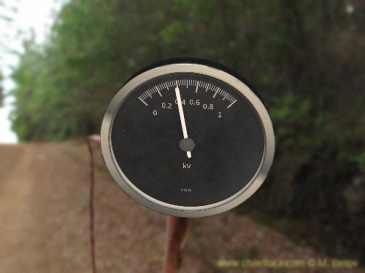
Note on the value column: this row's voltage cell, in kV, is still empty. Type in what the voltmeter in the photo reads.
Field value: 0.4 kV
